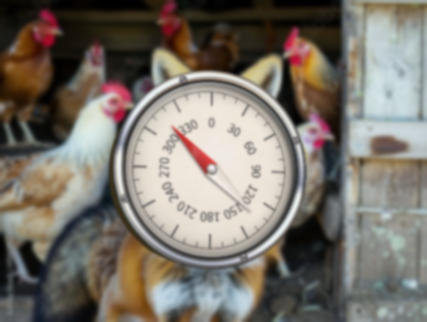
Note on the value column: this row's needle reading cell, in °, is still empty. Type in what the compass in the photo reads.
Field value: 315 °
